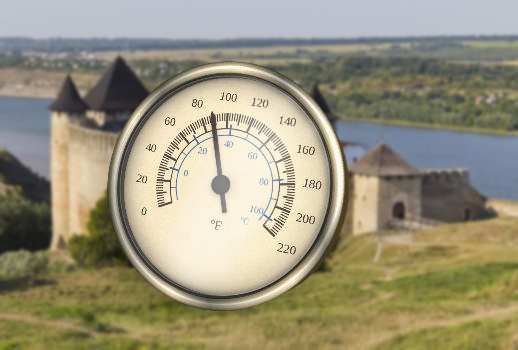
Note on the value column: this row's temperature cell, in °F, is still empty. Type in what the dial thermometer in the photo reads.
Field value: 90 °F
